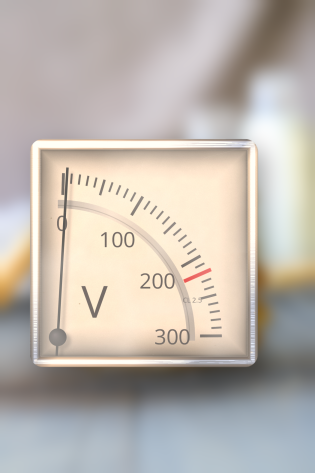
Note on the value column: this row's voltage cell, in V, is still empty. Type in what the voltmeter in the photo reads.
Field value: 5 V
